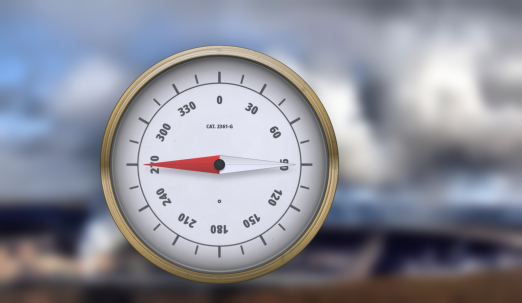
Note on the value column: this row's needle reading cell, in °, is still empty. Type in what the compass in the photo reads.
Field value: 270 °
